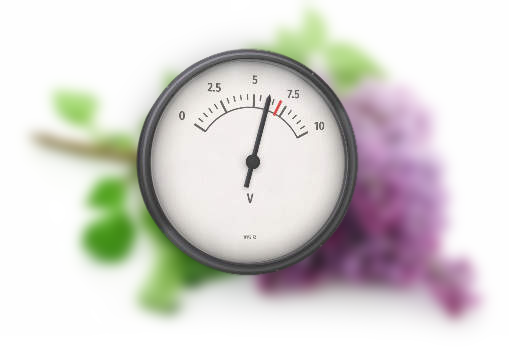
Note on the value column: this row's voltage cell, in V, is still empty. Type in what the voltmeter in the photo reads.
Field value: 6 V
